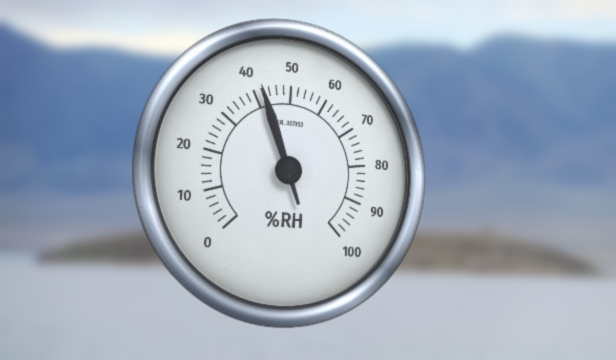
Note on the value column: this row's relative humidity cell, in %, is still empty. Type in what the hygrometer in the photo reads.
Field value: 42 %
